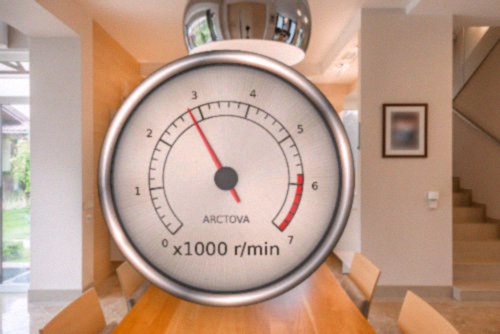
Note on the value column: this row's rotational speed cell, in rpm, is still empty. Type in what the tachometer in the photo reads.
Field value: 2800 rpm
